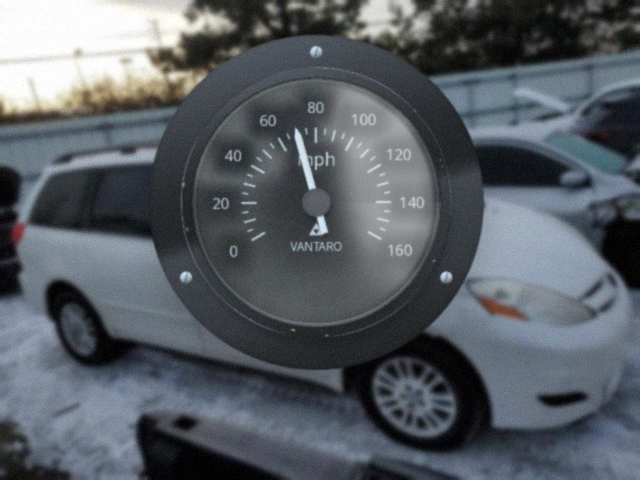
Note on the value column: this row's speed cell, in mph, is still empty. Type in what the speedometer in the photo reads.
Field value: 70 mph
